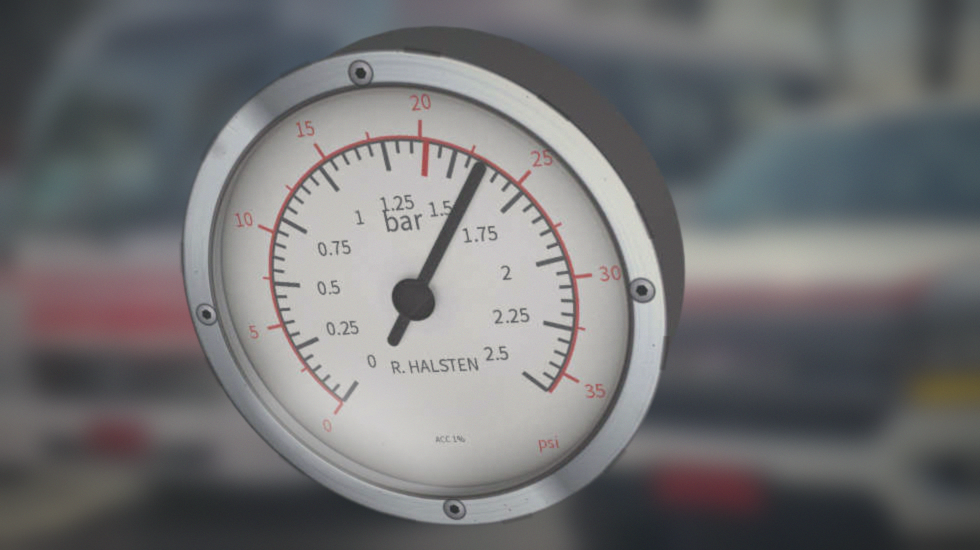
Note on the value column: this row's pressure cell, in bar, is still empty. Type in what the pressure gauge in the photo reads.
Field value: 1.6 bar
